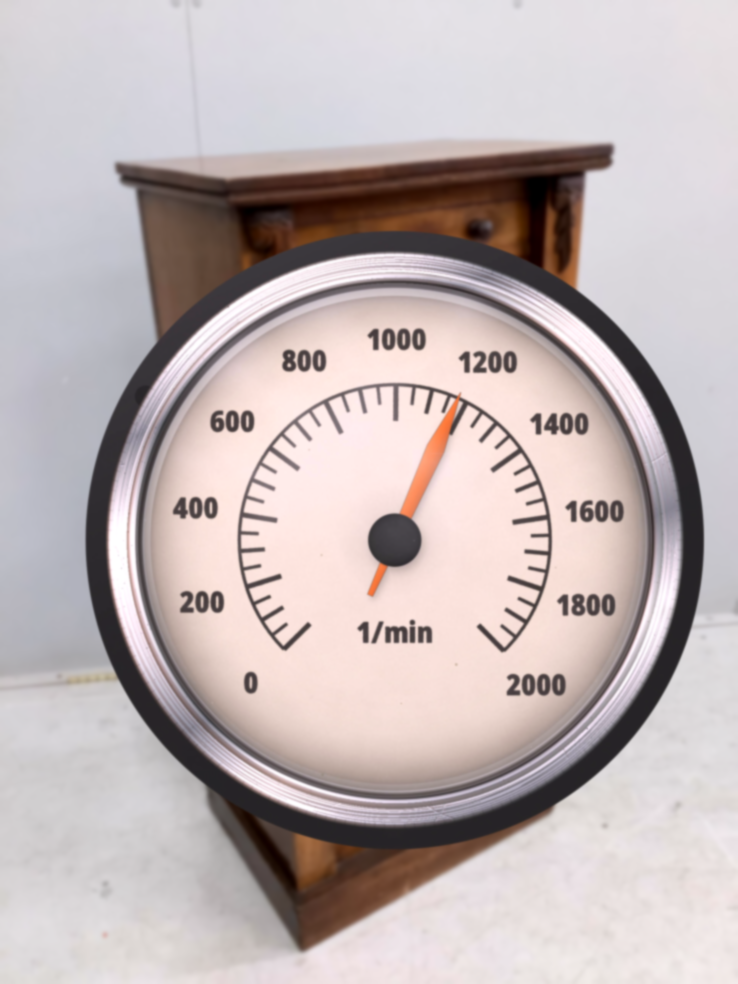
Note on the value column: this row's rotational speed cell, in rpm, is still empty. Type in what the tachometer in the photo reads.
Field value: 1175 rpm
